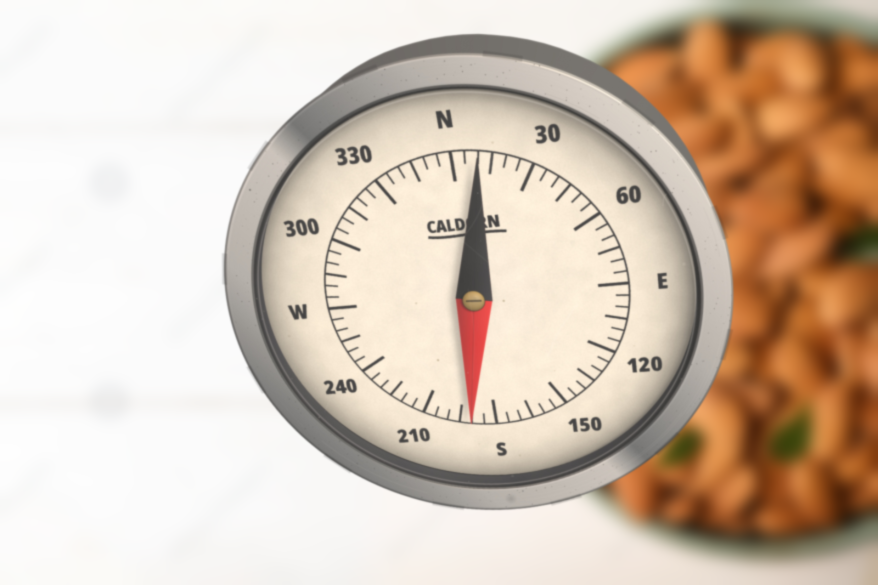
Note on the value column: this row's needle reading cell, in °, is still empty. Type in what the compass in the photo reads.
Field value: 190 °
